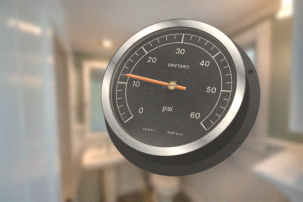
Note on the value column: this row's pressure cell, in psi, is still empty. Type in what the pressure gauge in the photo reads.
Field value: 12 psi
